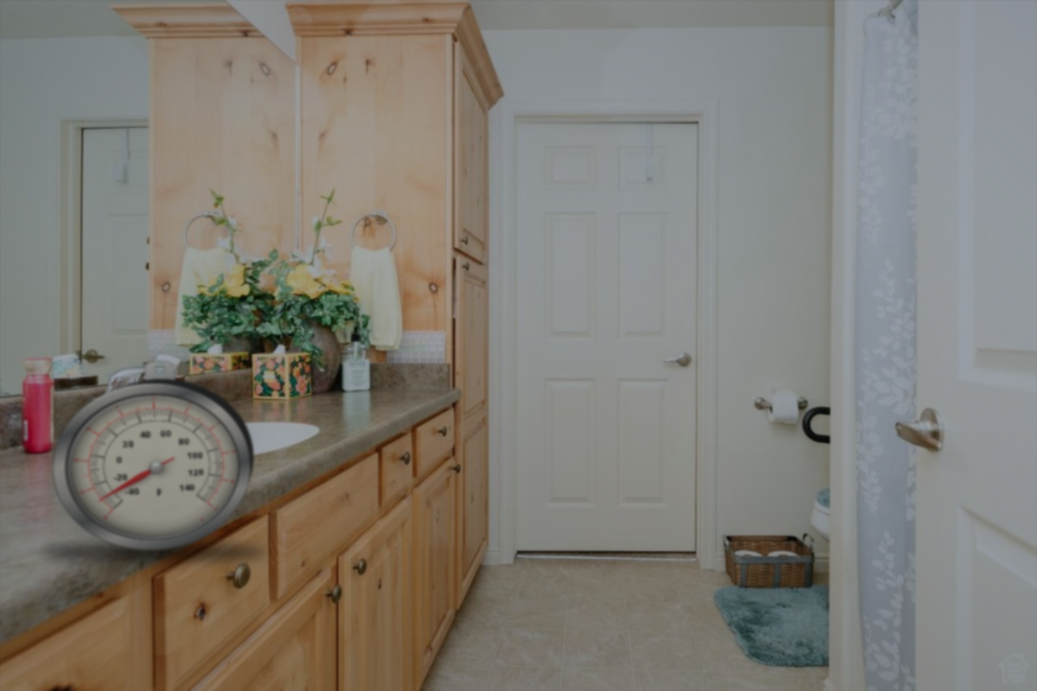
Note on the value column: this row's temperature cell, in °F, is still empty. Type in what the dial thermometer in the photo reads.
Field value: -30 °F
